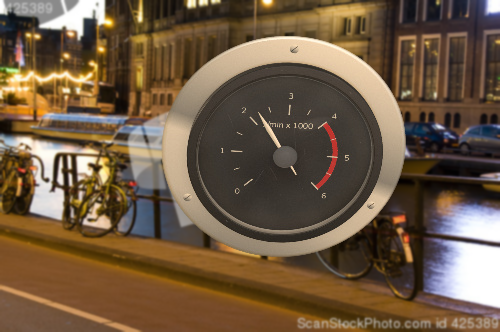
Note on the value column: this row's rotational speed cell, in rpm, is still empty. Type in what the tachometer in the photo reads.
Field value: 2250 rpm
